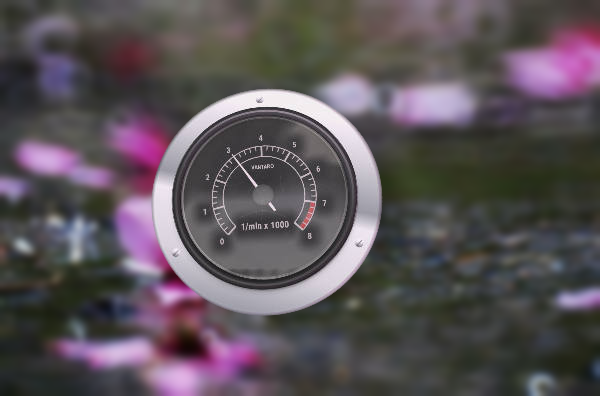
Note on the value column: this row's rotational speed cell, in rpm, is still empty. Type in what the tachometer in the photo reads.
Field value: 3000 rpm
